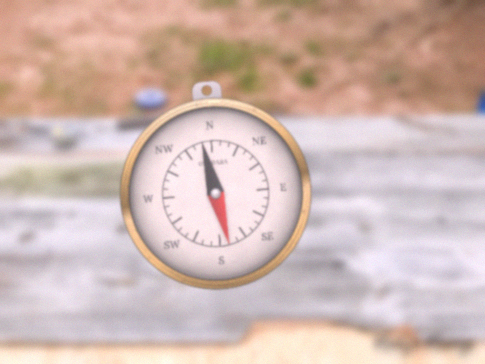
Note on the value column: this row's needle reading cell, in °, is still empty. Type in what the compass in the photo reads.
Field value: 170 °
